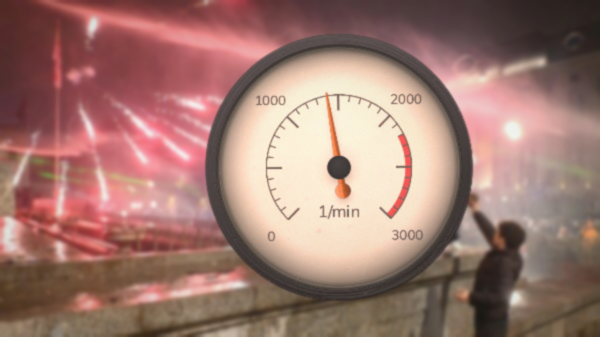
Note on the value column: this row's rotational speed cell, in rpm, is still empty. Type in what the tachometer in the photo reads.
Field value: 1400 rpm
